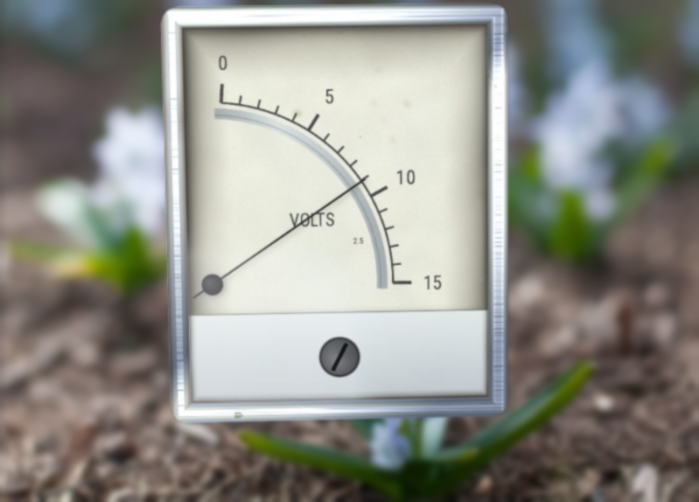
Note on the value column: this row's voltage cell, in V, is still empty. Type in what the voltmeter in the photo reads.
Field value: 9 V
